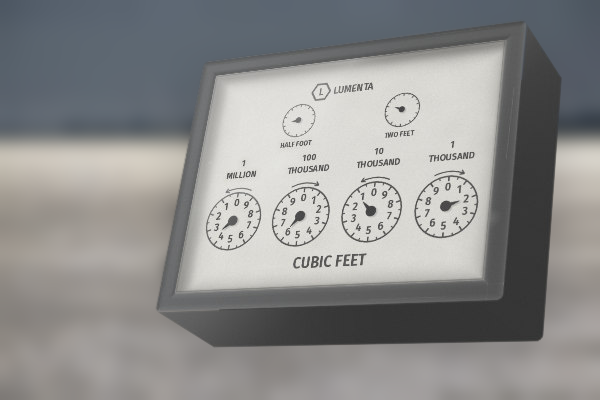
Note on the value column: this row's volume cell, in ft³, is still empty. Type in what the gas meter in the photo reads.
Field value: 361200 ft³
